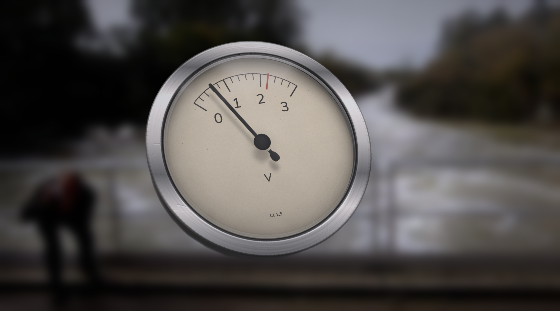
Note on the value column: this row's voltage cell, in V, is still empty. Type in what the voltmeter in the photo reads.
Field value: 0.6 V
